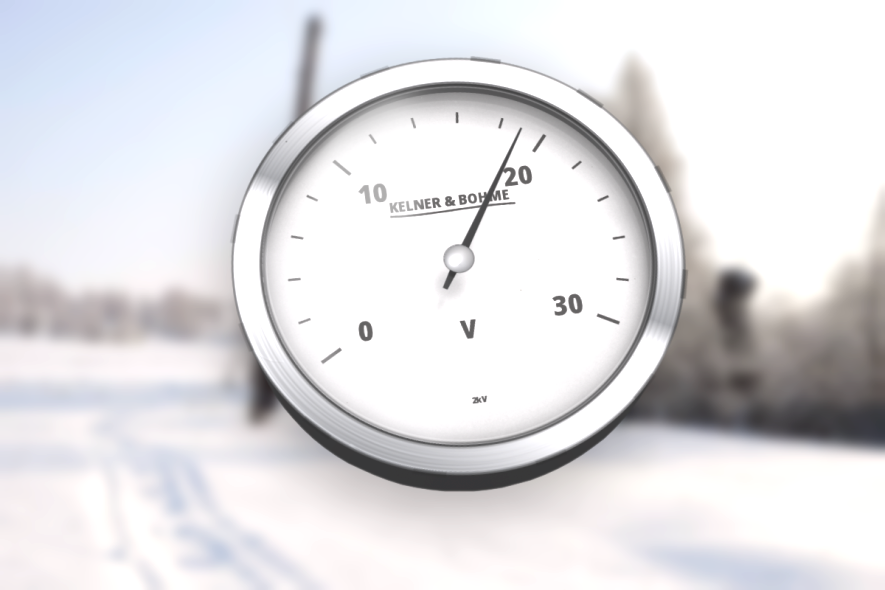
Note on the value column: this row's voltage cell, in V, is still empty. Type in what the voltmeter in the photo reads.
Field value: 19 V
